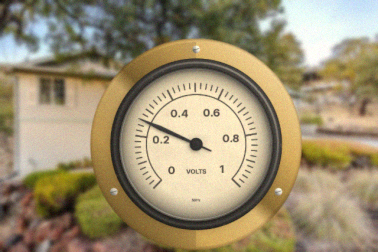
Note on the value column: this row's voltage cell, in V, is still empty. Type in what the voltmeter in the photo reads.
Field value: 0.26 V
